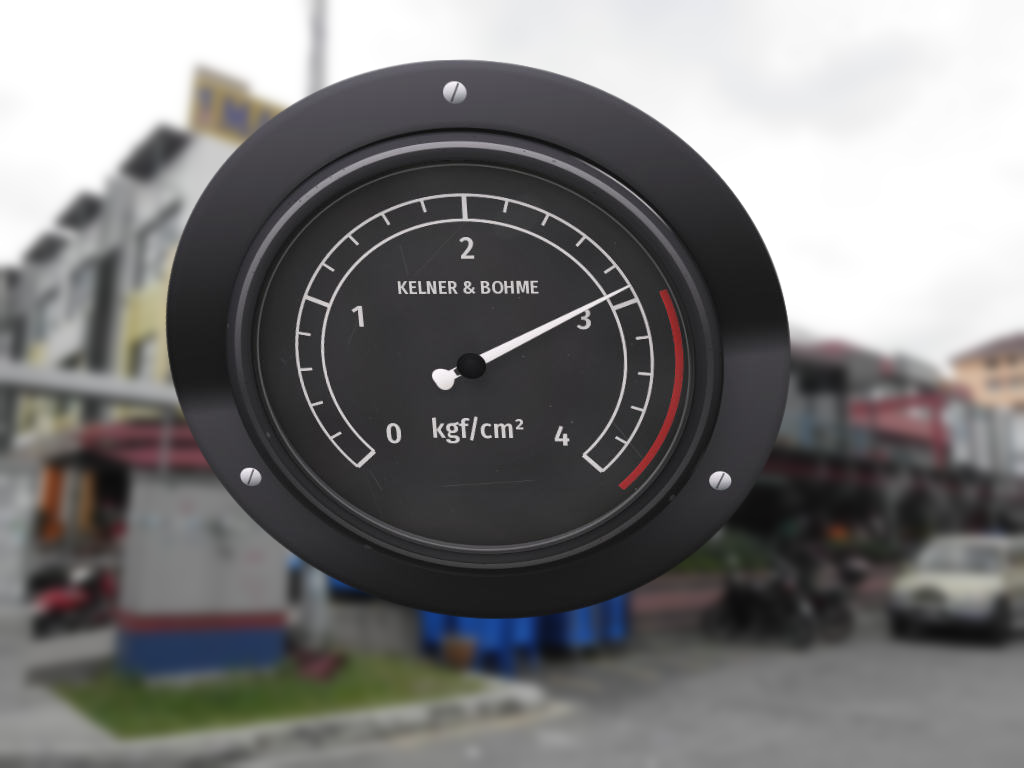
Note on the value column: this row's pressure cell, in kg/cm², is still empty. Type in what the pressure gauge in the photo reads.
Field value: 2.9 kg/cm²
